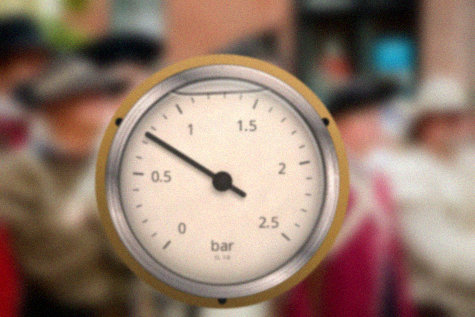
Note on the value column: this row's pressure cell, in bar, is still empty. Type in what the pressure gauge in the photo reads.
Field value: 0.75 bar
